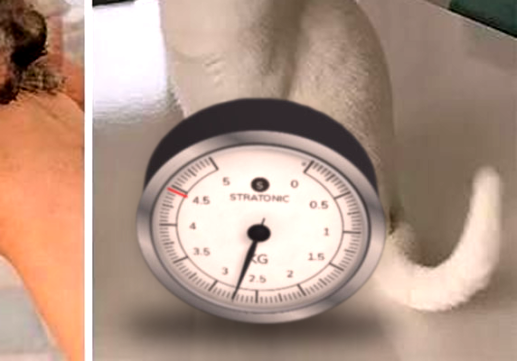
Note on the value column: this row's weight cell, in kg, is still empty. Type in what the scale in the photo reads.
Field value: 2.75 kg
